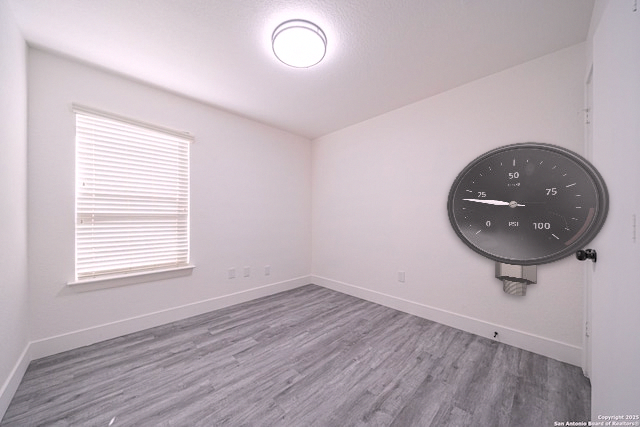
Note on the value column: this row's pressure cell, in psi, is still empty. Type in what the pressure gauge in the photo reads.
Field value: 20 psi
